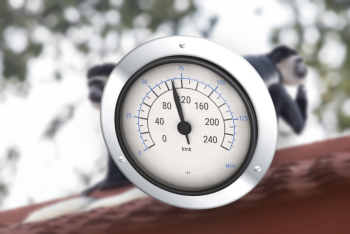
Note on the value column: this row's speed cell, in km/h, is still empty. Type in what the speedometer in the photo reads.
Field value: 110 km/h
